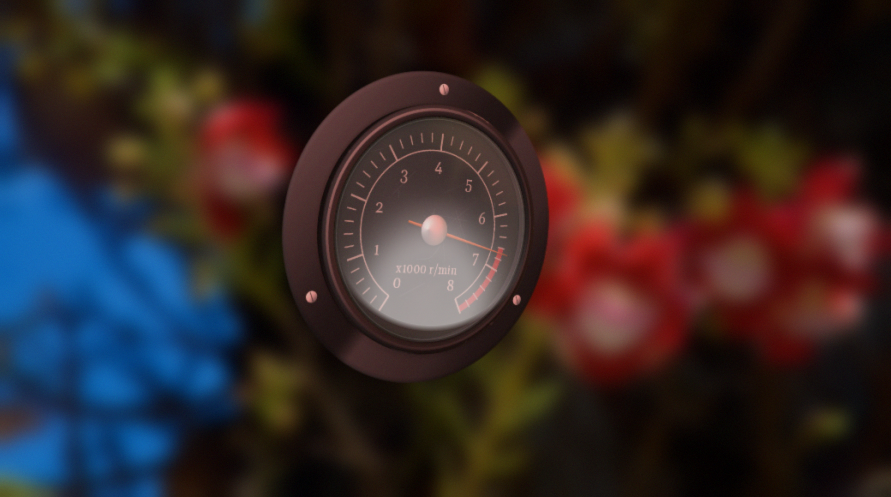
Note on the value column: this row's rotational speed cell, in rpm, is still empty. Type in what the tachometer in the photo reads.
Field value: 6700 rpm
